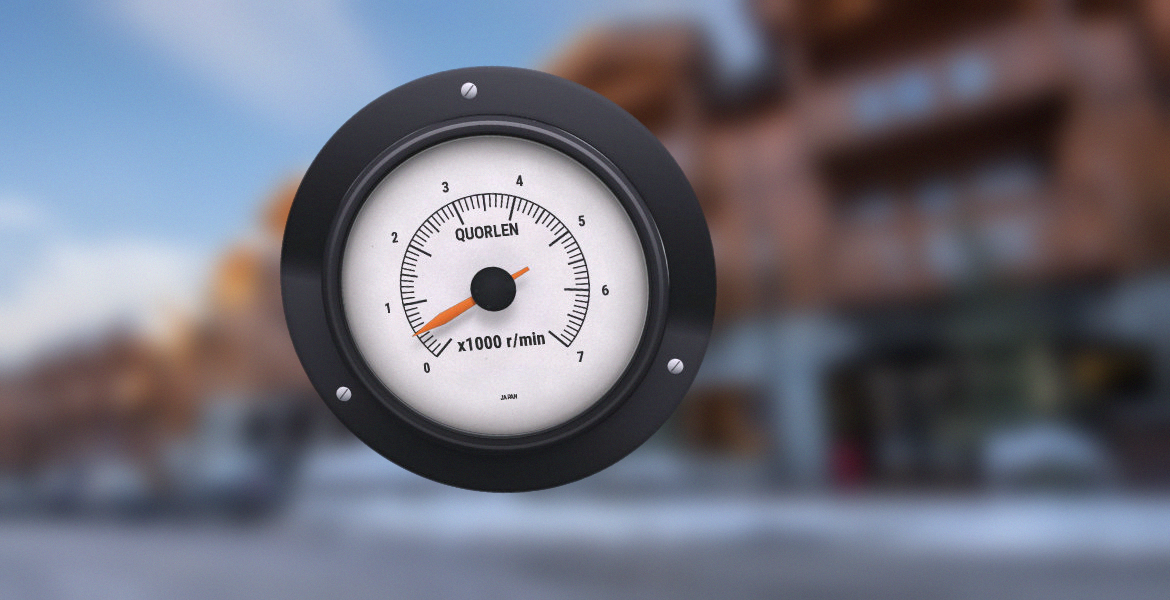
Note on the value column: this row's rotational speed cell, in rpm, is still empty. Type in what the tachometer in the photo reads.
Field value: 500 rpm
